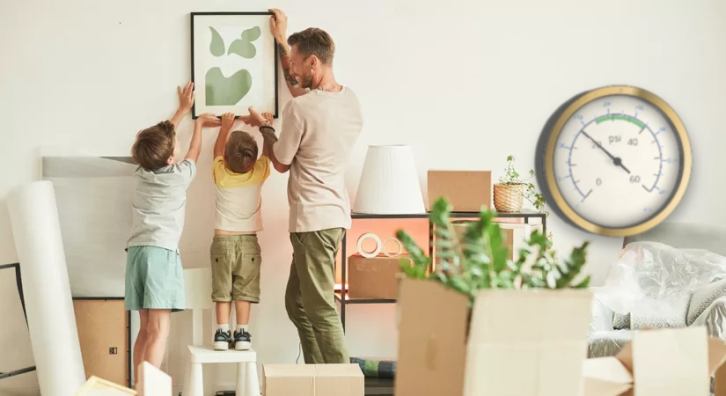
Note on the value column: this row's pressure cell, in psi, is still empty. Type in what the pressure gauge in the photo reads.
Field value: 20 psi
